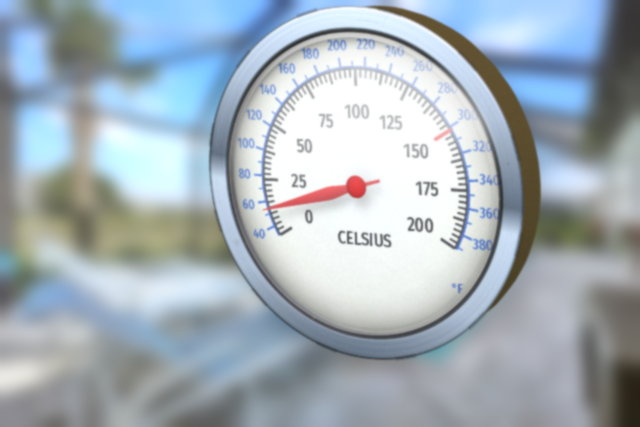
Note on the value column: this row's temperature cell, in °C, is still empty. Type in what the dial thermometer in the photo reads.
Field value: 12.5 °C
